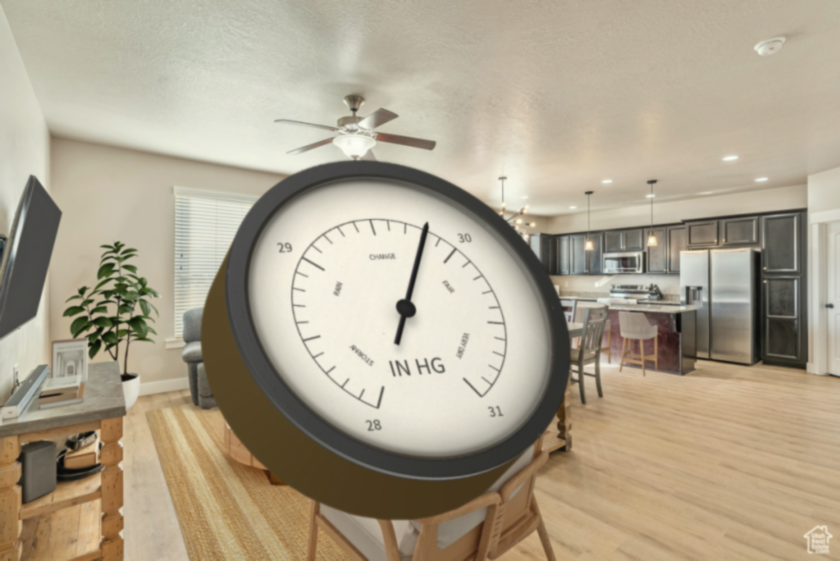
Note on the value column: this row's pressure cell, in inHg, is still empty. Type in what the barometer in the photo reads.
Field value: 29.8 inHg
